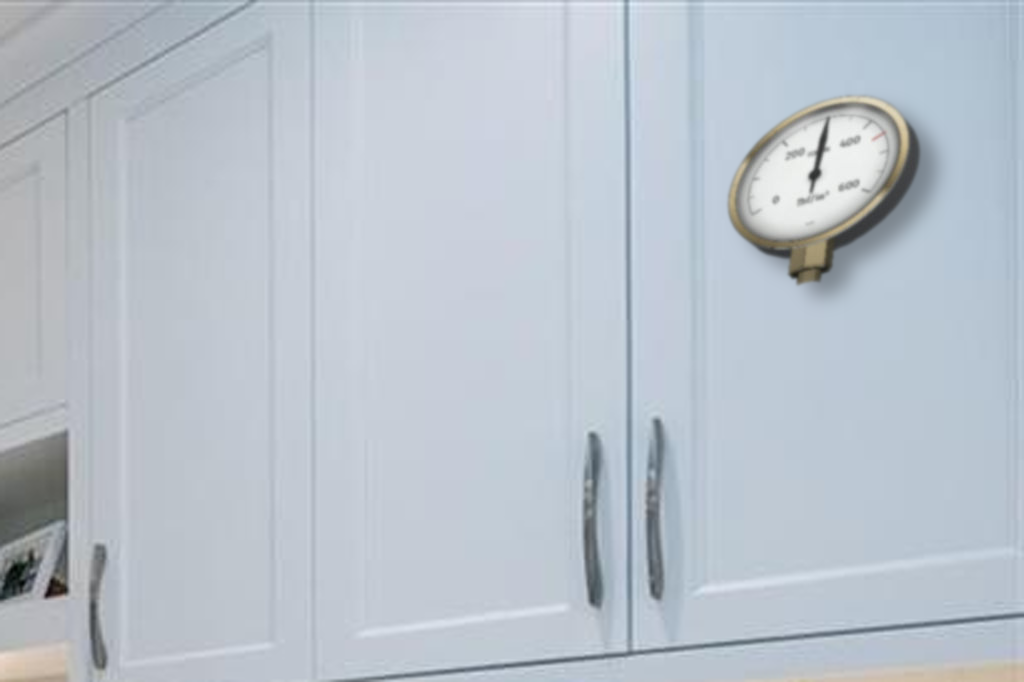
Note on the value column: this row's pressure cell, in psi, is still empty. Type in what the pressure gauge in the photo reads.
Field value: 300 psi
